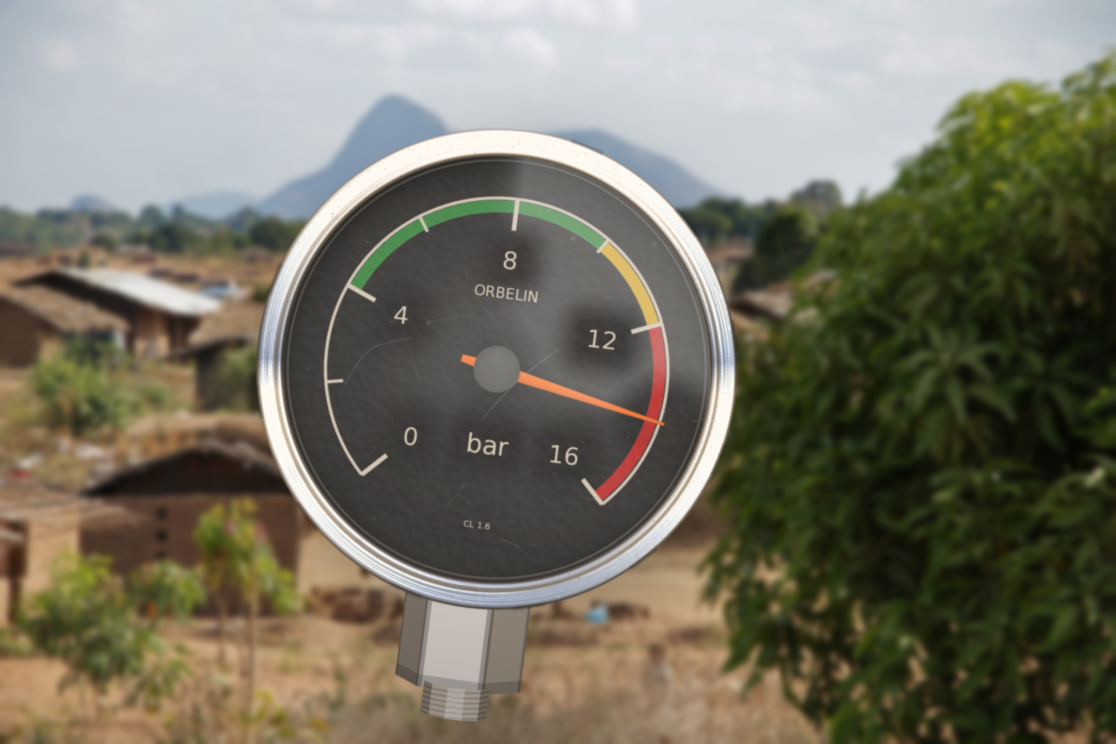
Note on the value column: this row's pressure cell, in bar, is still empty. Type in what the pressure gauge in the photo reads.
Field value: 14 bar
